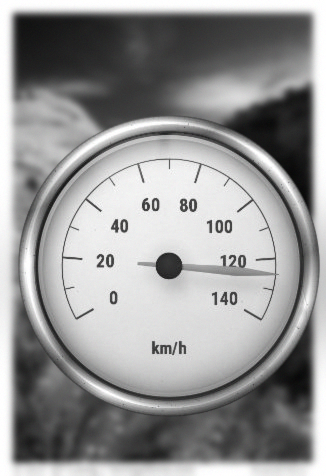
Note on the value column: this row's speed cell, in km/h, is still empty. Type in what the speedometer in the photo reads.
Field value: 125 km/h
